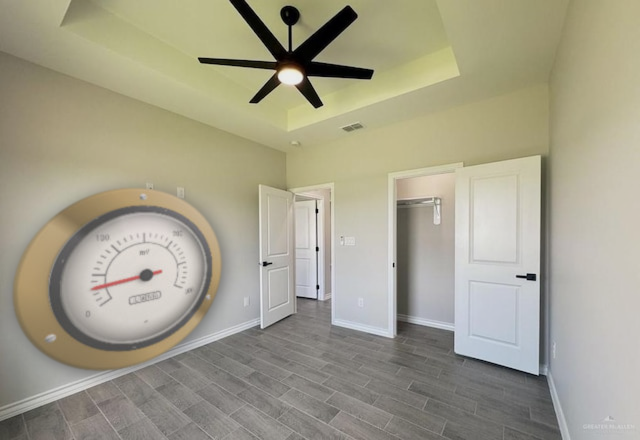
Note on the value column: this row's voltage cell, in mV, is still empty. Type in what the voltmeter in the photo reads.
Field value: 30 mV
